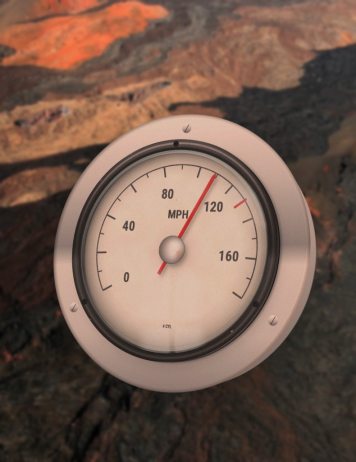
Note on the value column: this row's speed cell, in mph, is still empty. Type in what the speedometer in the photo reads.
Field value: 110 mph
